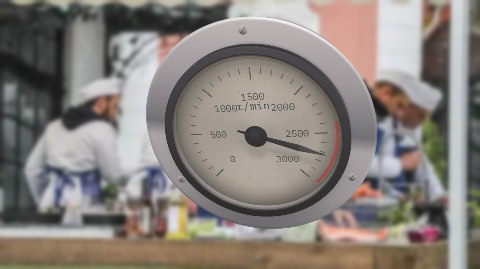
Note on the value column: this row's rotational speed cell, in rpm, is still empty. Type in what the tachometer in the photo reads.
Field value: 2700 rpm
